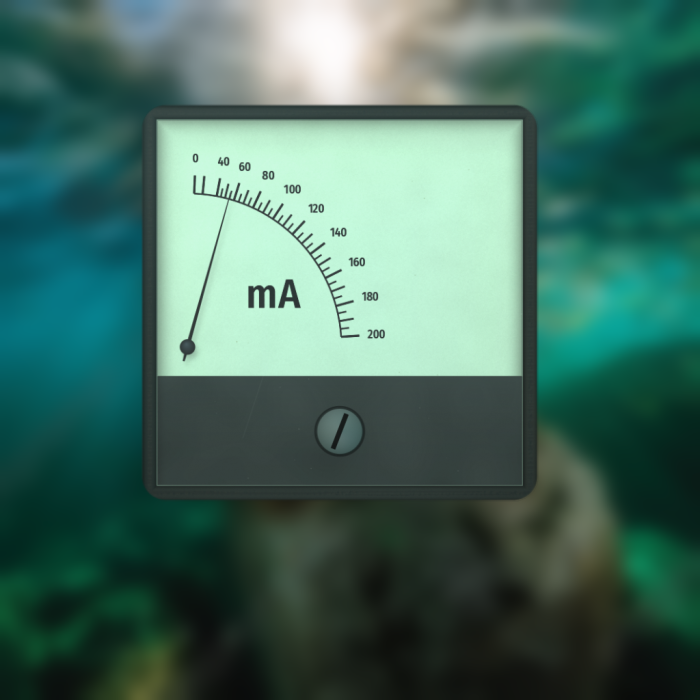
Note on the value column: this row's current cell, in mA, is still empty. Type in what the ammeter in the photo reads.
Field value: 55 mA
